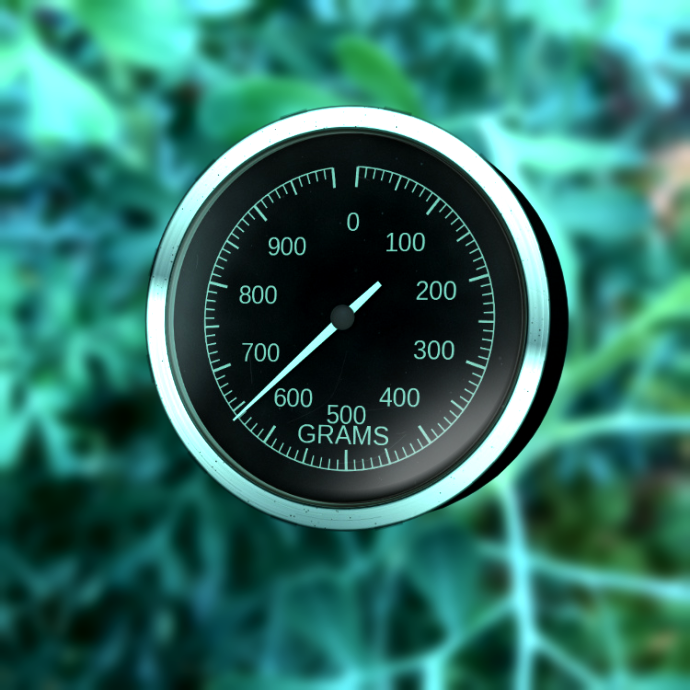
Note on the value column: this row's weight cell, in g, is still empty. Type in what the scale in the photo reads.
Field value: 640 g
